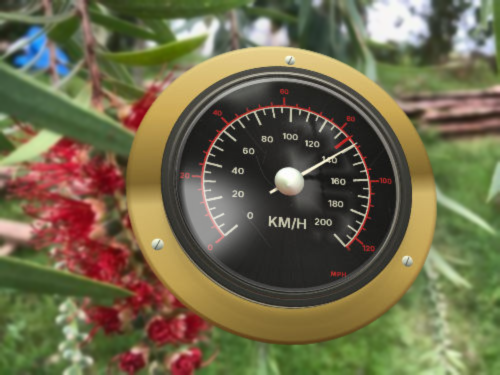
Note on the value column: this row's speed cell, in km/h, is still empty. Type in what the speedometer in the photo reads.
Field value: 140 km/h
